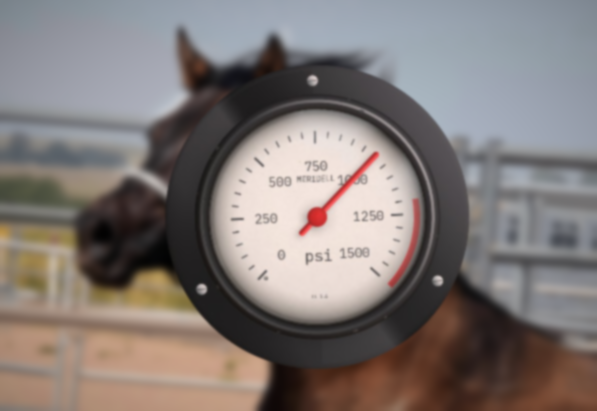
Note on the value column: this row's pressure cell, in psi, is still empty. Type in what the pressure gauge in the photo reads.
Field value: 1000 psi
